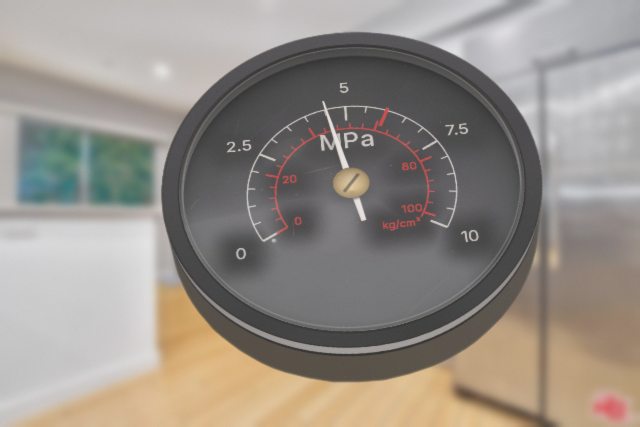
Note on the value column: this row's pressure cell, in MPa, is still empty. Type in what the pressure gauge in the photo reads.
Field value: 4.5 MPa
